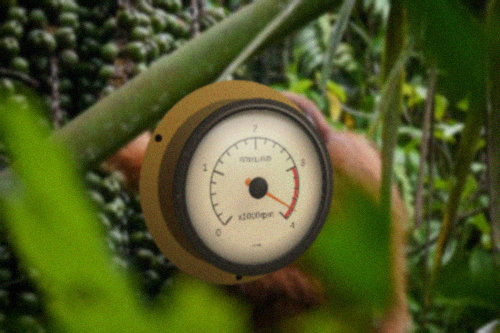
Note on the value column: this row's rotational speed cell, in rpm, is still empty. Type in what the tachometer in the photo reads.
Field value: 3800 rpm
